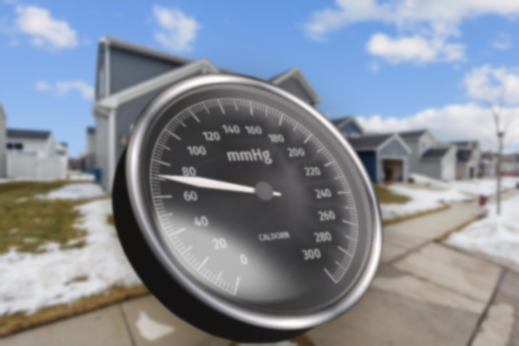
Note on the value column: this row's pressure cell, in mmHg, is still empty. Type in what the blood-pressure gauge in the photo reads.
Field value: 70 mmHg
